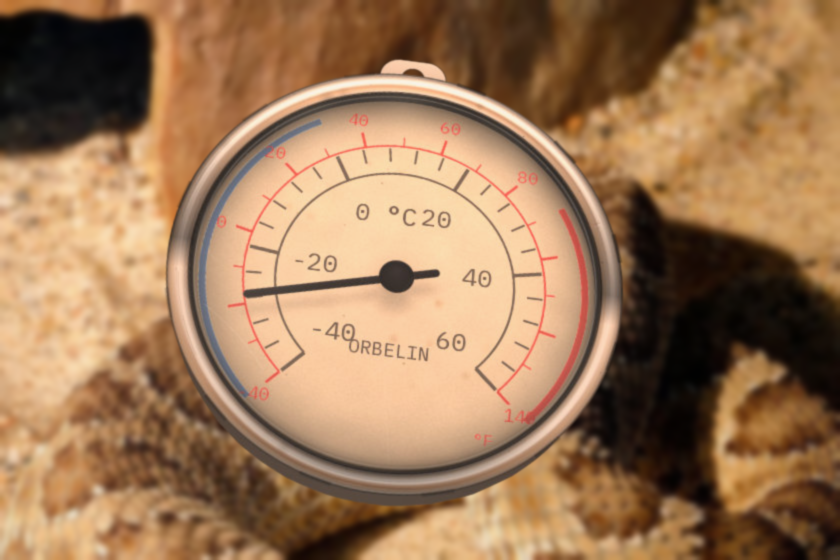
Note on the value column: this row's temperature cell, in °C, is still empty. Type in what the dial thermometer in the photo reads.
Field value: -28 °C
